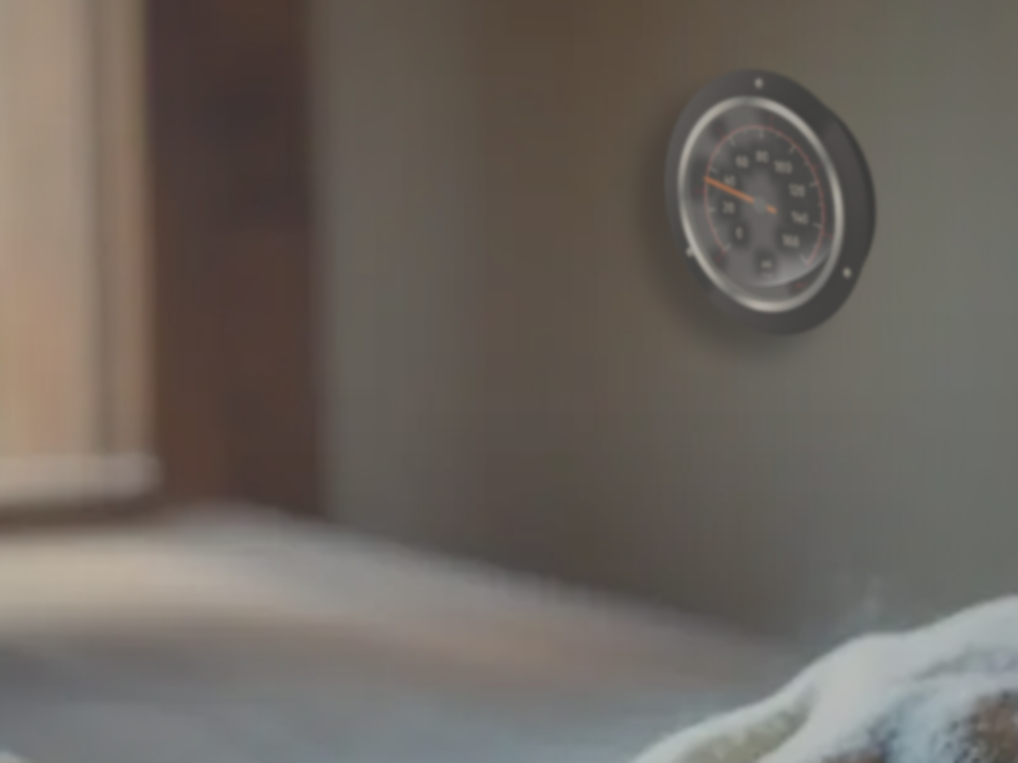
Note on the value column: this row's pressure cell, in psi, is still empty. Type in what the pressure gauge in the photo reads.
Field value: 35 psi
